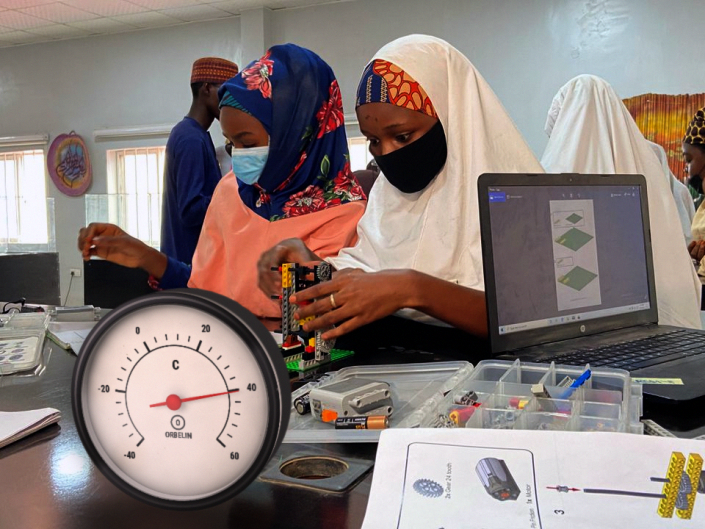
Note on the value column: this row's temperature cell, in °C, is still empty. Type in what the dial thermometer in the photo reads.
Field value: 40 °C
